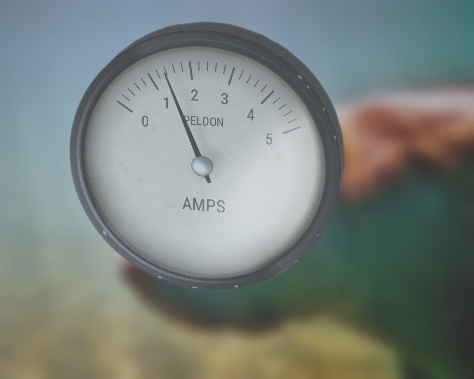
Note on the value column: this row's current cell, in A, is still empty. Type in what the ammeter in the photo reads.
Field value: 1.4 A
